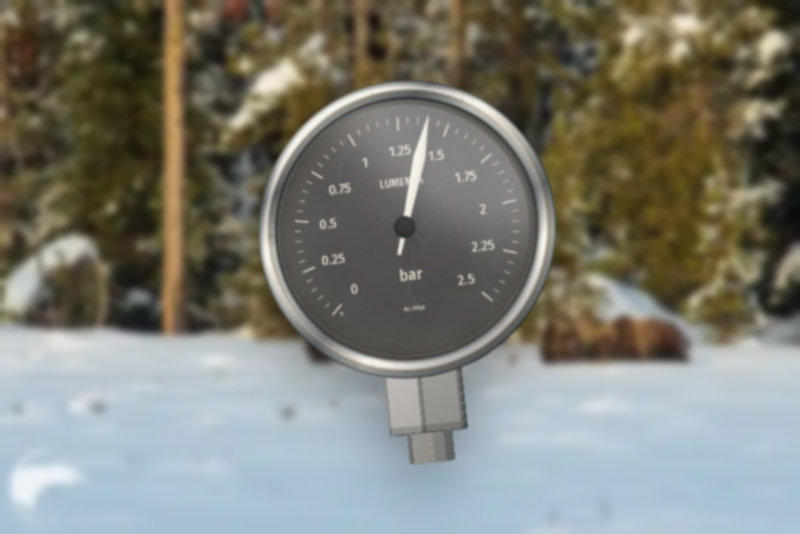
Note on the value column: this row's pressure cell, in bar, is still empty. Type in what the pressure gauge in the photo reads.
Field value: 1.4 bar
